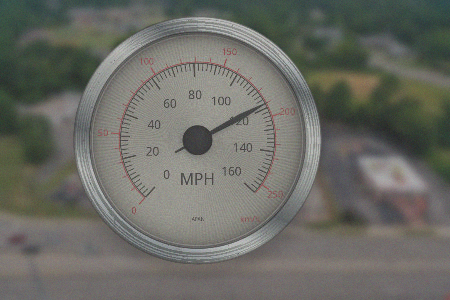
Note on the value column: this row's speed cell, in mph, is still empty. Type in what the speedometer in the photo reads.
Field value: 118 mph
